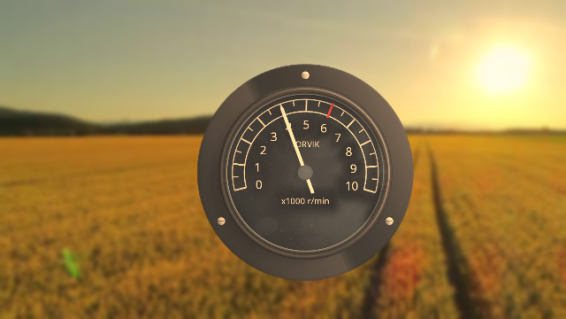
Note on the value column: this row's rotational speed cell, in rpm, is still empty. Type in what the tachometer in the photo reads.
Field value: 4000 rpm
